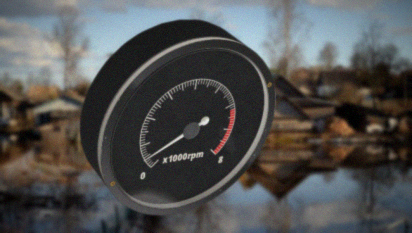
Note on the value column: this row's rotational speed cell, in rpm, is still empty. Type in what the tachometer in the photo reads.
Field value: 500 rpm
